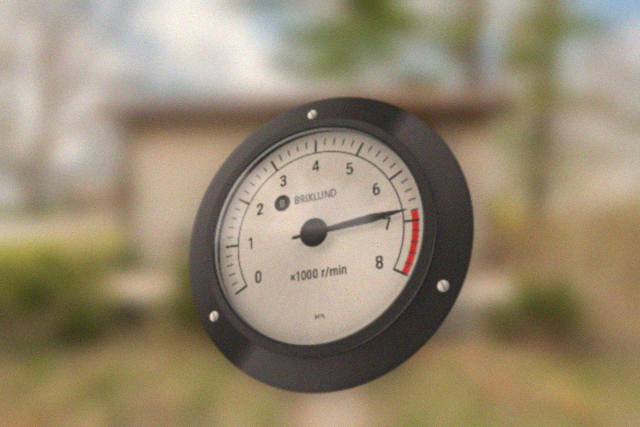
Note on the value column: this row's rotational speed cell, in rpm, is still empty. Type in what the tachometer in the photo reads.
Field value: 6800 rpm
